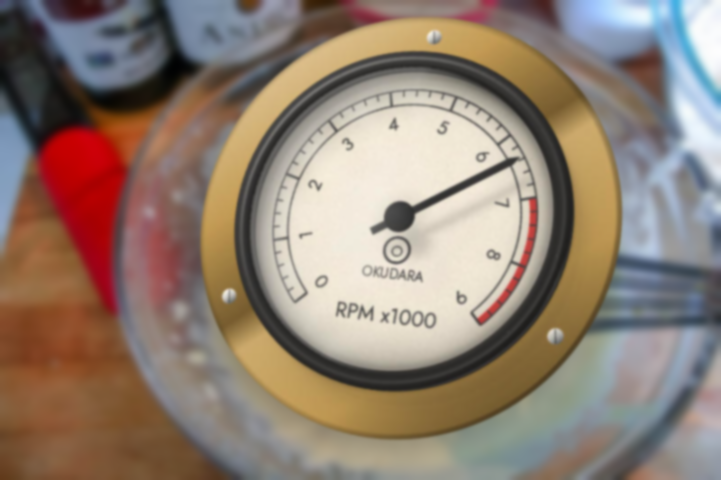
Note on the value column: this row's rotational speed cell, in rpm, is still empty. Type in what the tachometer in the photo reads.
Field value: 6400 rpm
